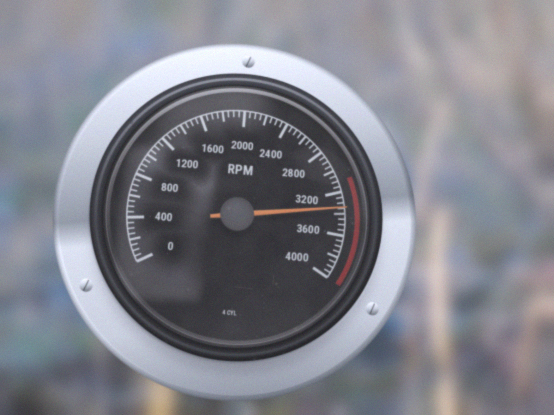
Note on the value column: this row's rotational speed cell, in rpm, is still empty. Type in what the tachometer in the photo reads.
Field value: 3350 rpm
